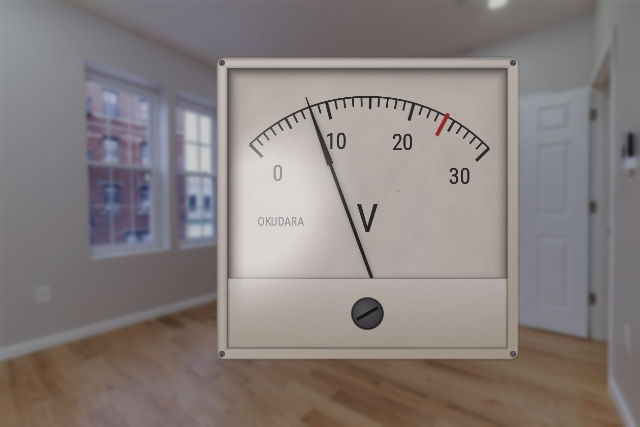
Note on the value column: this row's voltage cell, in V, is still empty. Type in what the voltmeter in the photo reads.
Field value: 8 V
